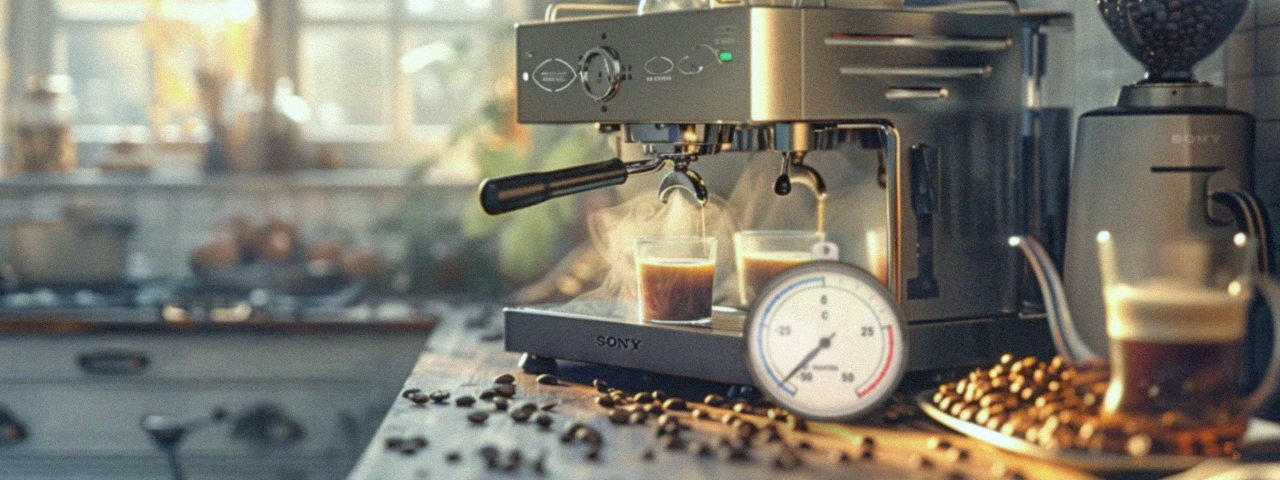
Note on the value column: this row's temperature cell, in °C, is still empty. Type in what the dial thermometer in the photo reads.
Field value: -45 °C
